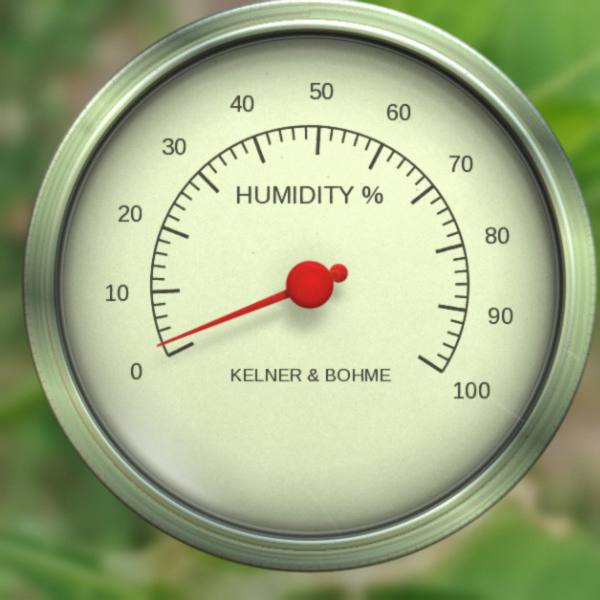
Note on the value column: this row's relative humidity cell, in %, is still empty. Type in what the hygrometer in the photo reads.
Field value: 2 %
